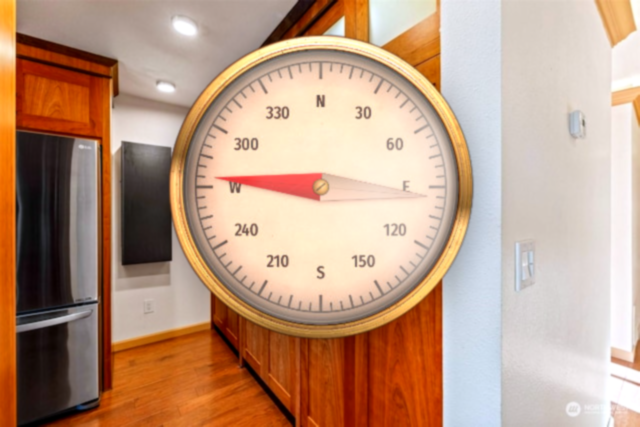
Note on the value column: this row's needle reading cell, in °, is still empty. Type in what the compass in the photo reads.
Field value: 275 °
